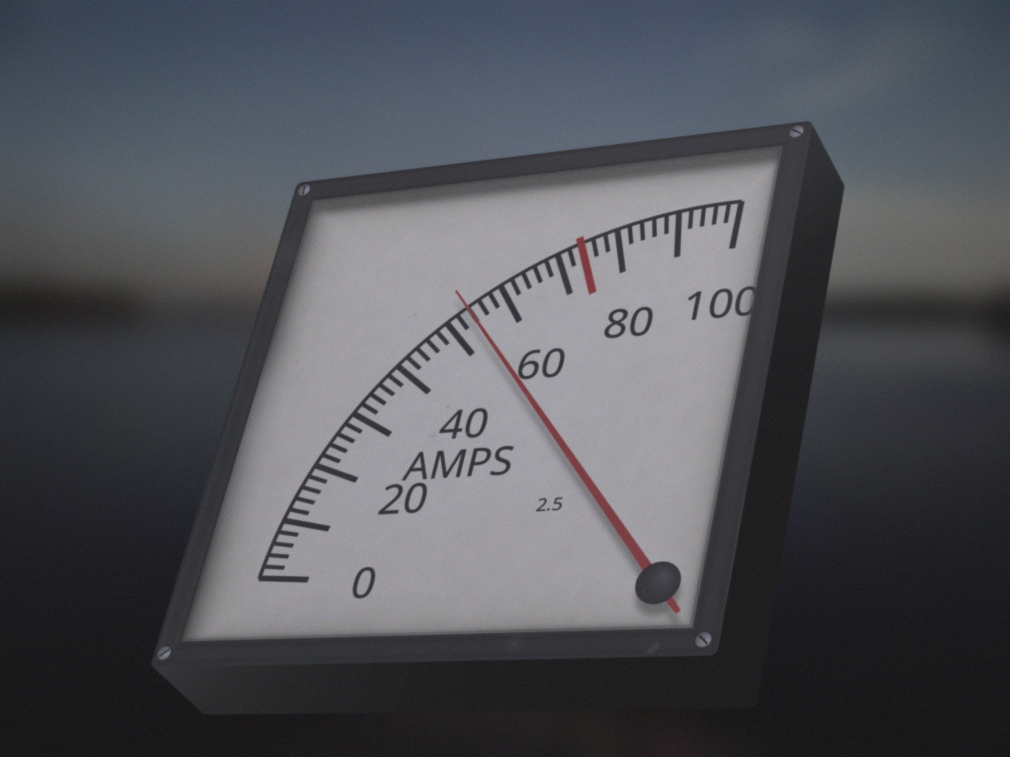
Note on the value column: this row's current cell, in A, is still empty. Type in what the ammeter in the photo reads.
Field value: 54 A
